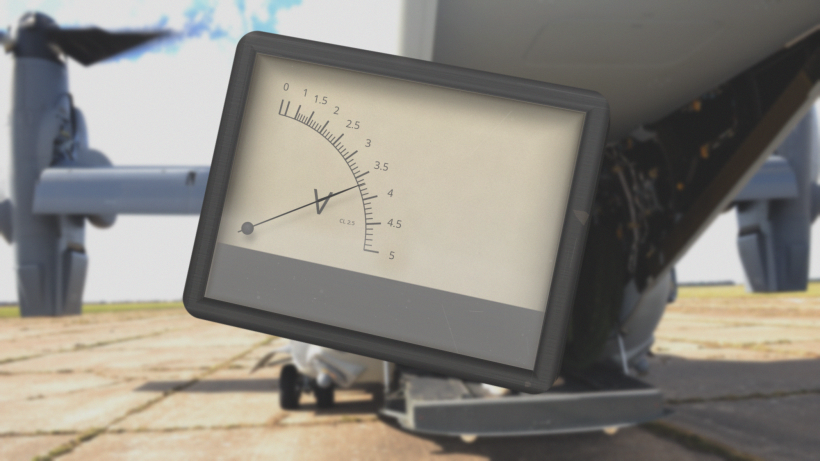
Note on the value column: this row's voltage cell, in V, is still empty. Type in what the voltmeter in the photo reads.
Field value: 3.7 V
